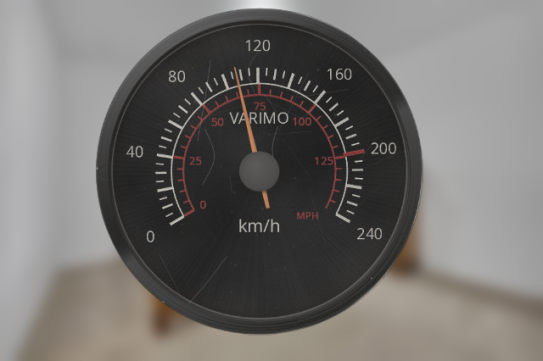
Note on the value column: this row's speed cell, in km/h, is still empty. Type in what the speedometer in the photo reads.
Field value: 107.5 km/h
